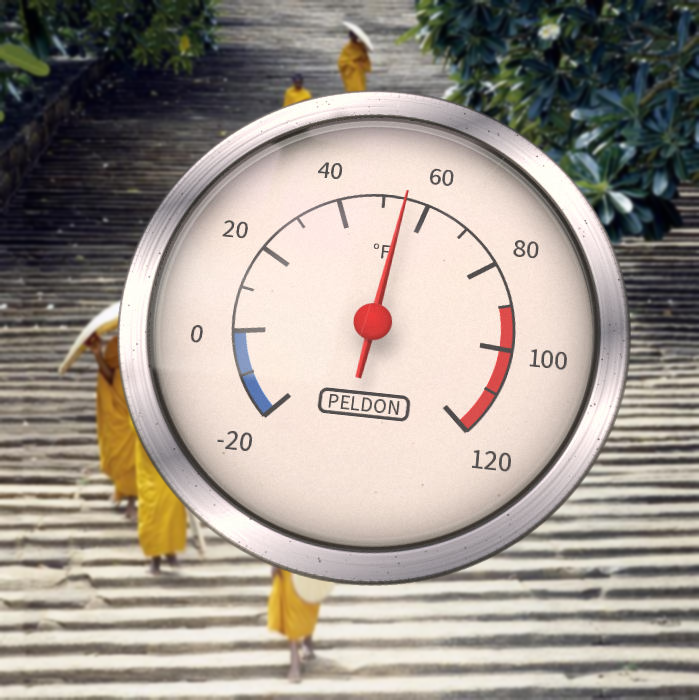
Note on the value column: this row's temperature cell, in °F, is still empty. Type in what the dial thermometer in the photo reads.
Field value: 55 °F
